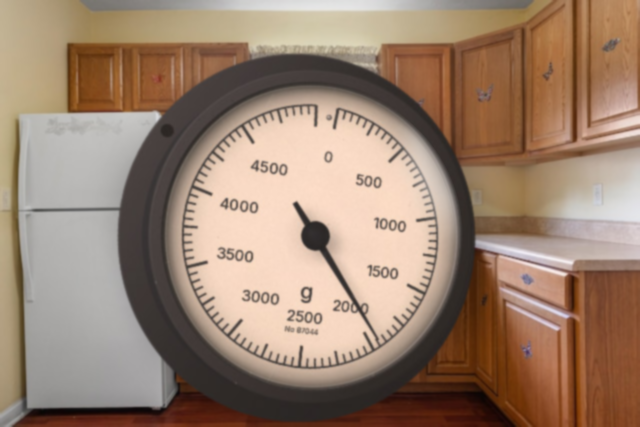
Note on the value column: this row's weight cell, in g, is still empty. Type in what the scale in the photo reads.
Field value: 1950 g
